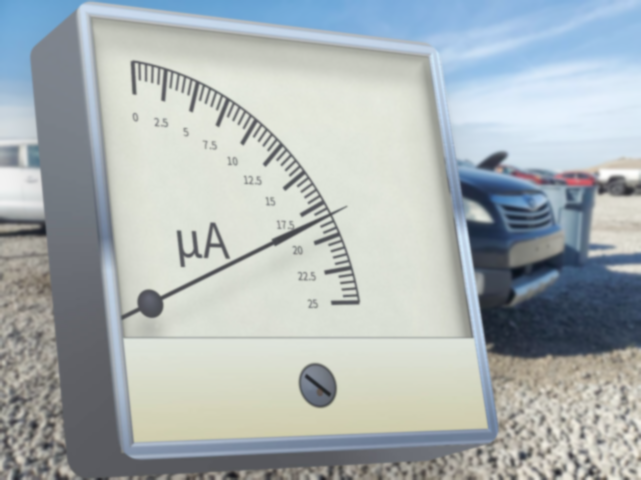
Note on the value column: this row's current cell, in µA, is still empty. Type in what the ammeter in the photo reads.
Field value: 18.5 µA
